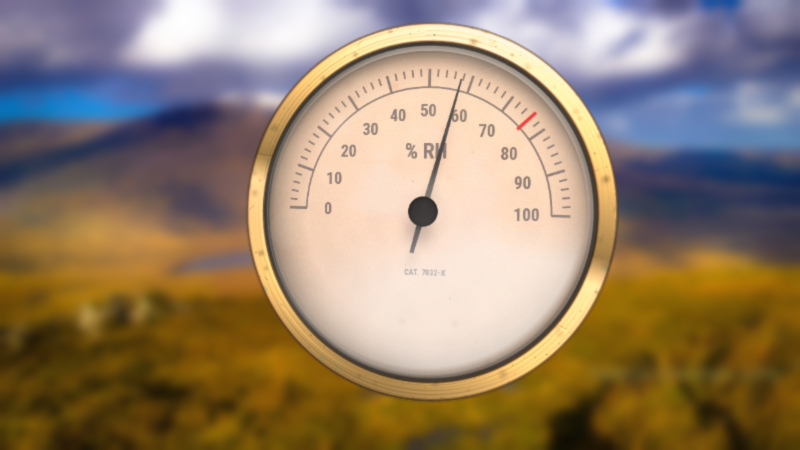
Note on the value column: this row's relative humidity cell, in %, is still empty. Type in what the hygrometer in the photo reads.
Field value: 58 %
